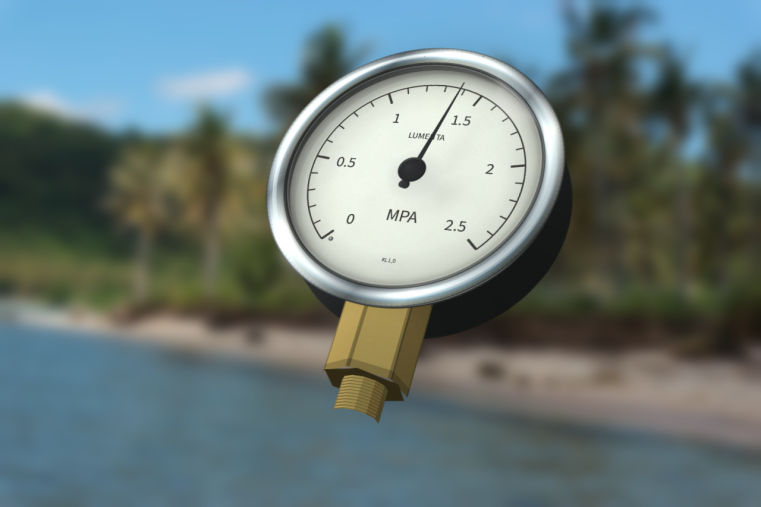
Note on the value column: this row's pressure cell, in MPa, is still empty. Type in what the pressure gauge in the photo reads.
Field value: 1.4 MPa
